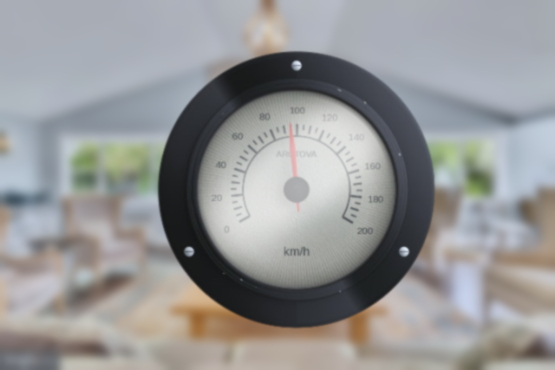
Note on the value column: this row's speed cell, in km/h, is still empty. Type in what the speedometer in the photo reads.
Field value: 95 km/h
